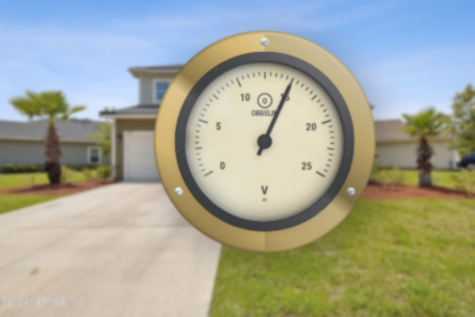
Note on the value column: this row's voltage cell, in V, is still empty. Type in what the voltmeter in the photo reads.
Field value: 15 V
